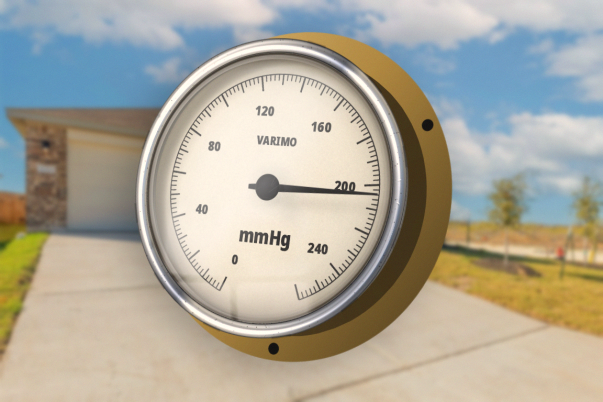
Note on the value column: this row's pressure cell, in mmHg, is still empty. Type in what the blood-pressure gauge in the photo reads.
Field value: 204 mmHg
